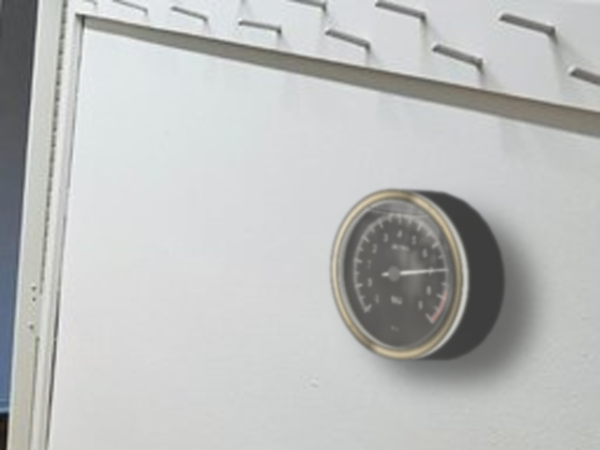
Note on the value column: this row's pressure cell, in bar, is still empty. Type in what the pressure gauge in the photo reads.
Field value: 7 bar
